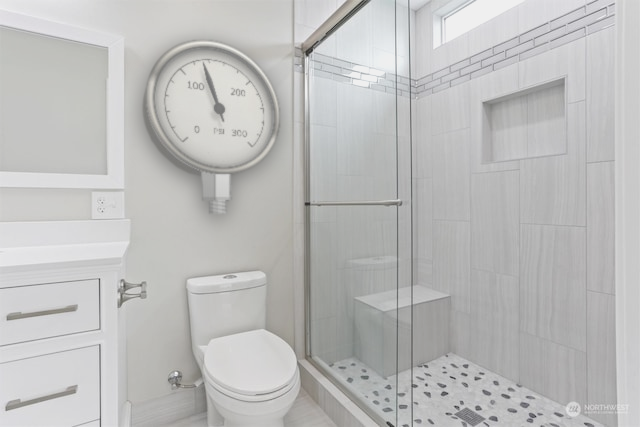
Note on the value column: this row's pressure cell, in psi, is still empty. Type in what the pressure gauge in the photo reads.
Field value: 130 psi
